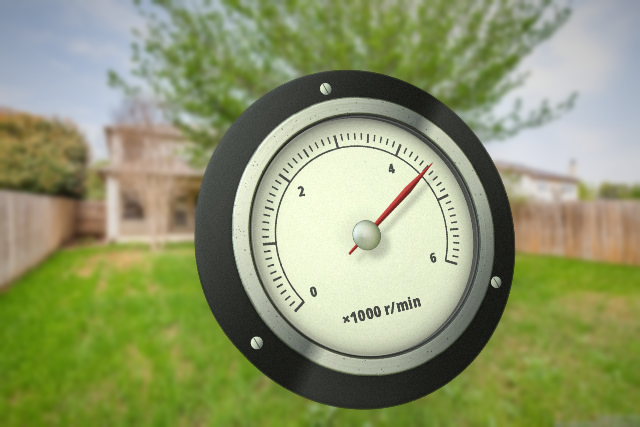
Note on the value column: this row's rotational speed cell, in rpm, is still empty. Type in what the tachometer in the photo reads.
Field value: 4500 rpm
